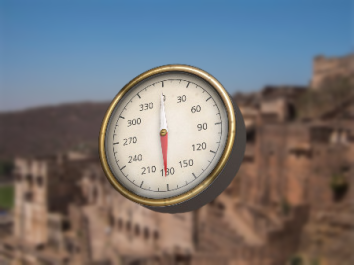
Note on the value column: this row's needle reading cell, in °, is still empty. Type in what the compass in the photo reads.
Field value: 180 °
